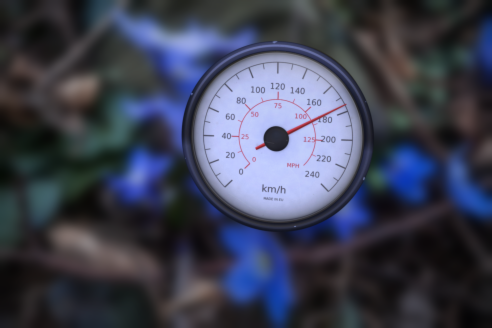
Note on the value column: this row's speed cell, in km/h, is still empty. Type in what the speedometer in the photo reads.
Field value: 175 km/h
